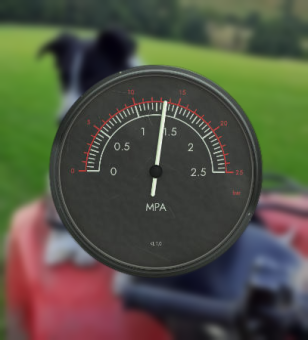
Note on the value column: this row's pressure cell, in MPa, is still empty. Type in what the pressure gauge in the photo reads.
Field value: 1.35 MPa
